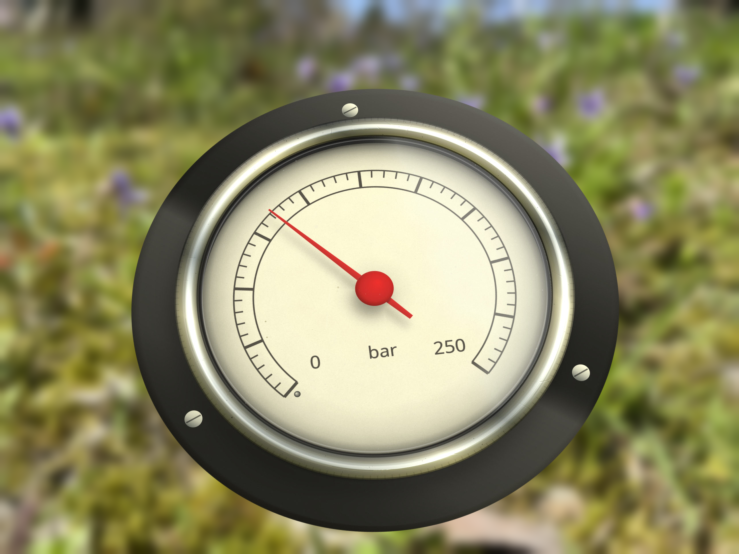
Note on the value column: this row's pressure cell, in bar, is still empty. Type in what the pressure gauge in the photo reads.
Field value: 85 bar
